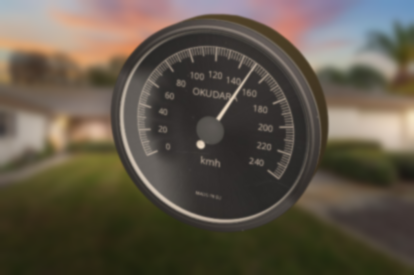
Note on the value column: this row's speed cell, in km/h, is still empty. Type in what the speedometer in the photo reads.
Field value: 150 km/h
